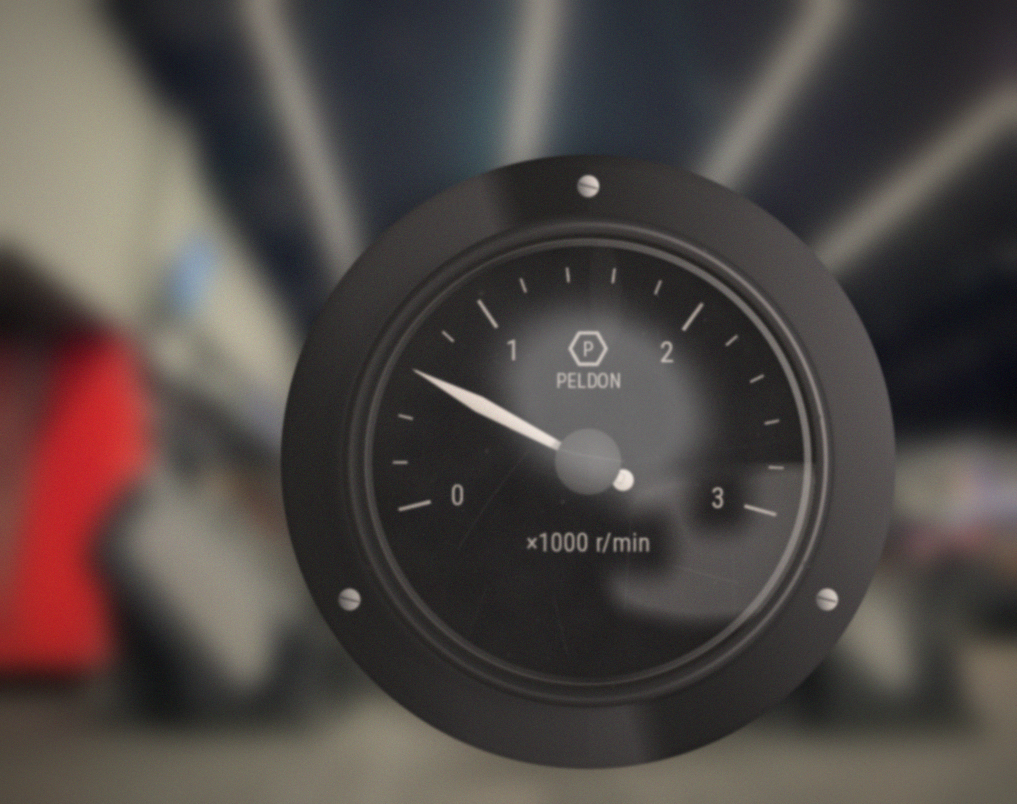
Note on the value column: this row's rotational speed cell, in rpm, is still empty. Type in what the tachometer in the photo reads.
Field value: 600 rpm
